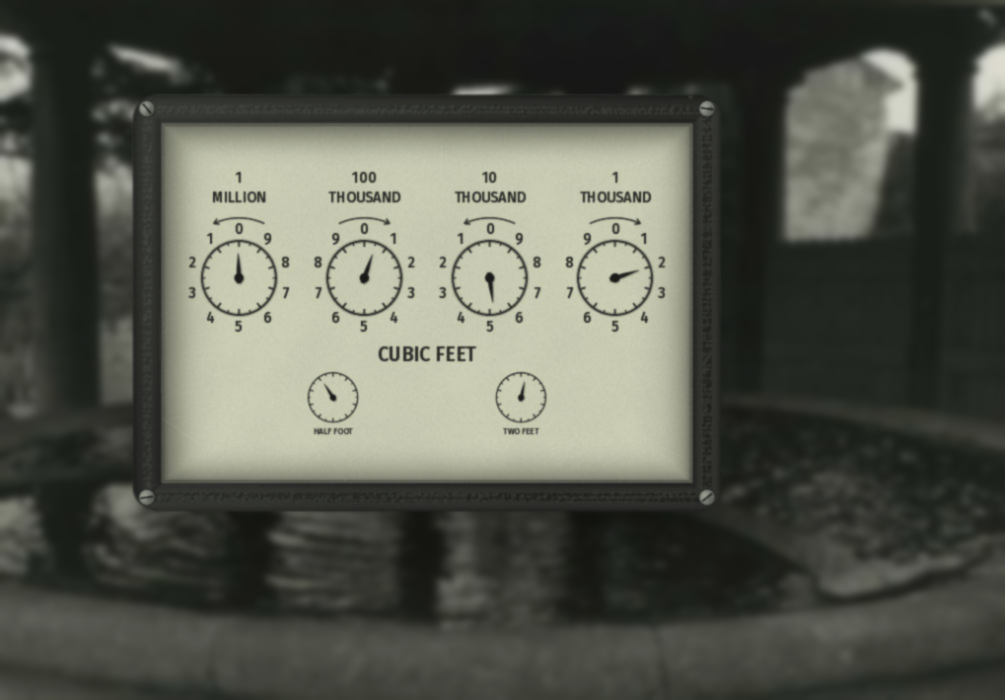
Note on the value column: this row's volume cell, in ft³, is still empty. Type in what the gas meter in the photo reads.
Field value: 5200 ft³
